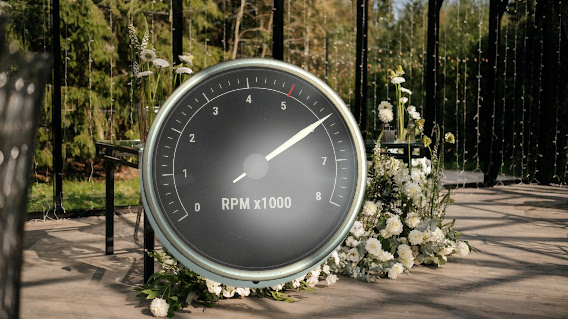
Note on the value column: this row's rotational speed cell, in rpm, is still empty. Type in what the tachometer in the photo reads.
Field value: 6000 rpm
